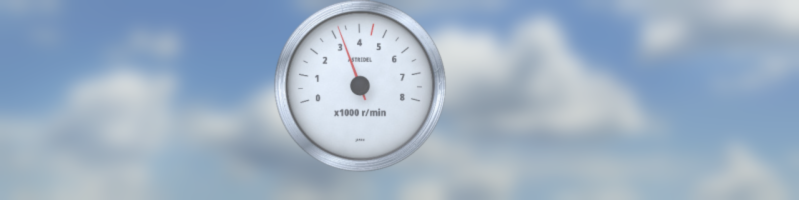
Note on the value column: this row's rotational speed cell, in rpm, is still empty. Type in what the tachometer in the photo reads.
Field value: 3250 rpm
